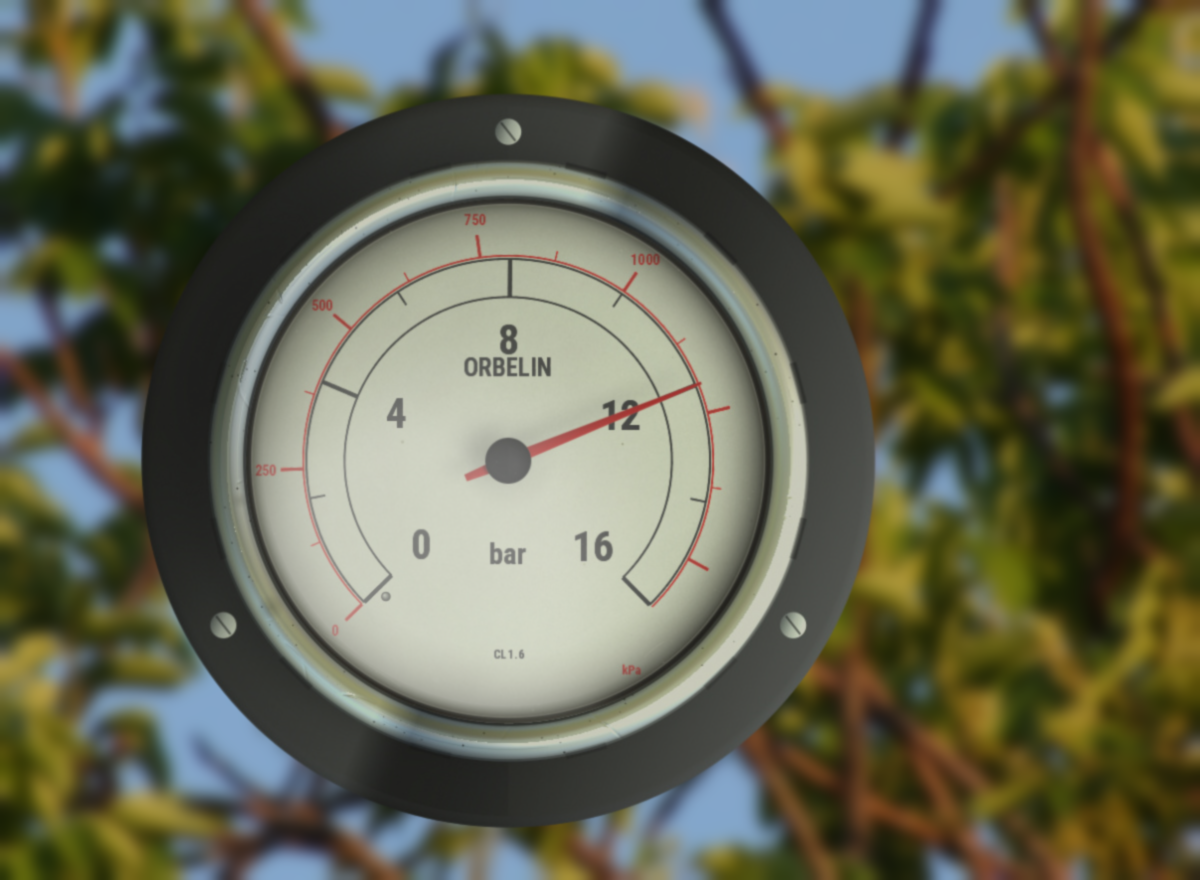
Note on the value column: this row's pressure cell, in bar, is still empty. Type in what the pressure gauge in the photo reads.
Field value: 12 bar
